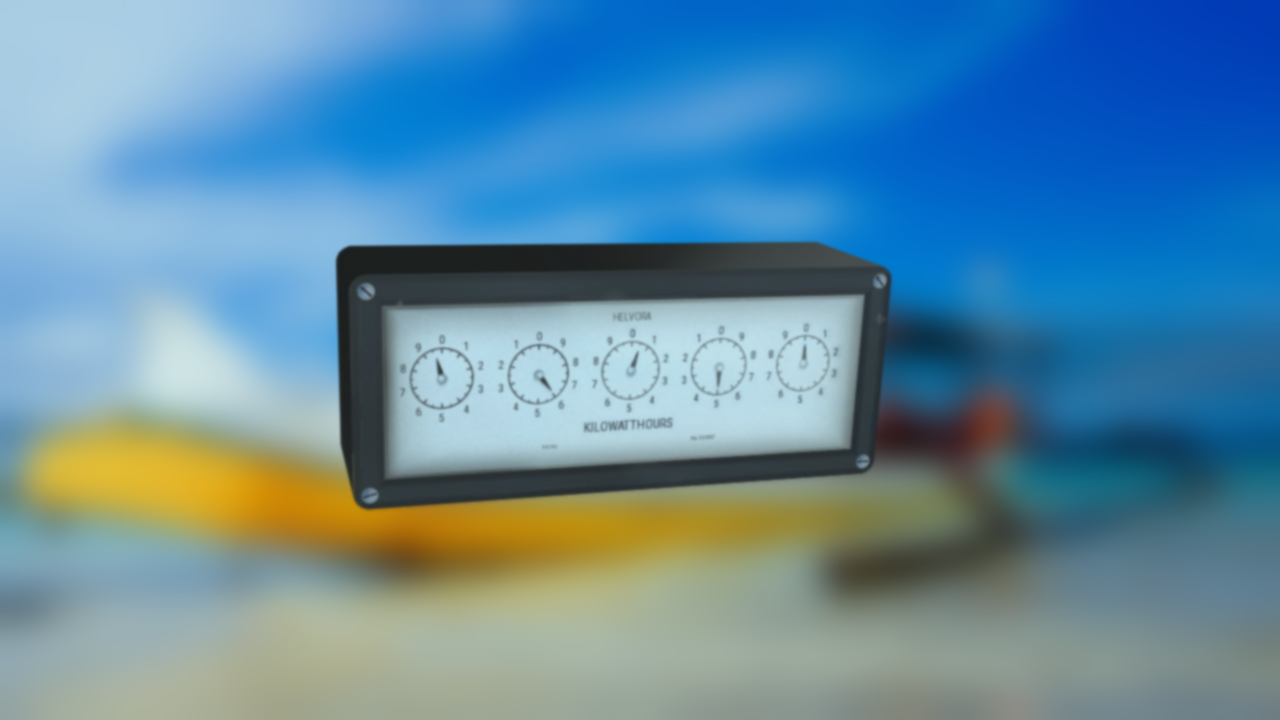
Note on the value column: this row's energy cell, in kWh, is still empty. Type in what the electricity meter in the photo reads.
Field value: 96050 kWh
